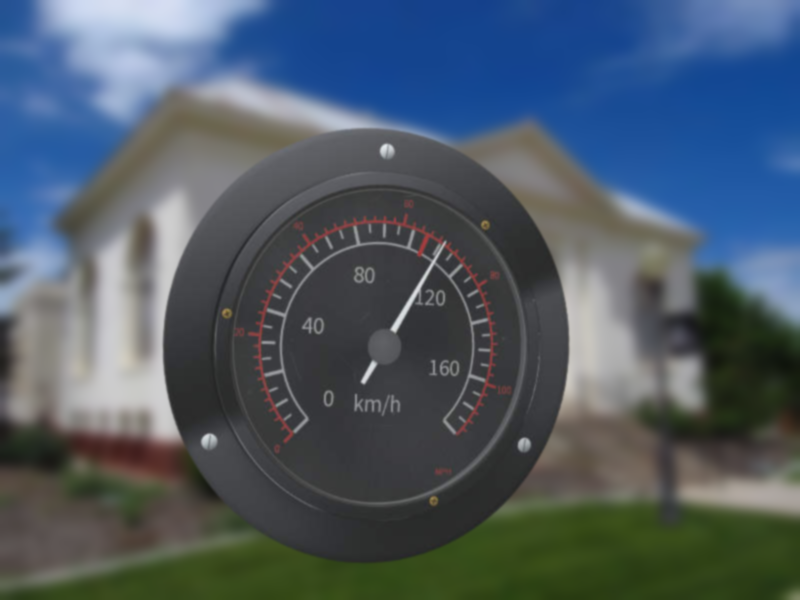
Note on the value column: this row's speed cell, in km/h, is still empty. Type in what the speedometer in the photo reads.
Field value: 110 km/h
